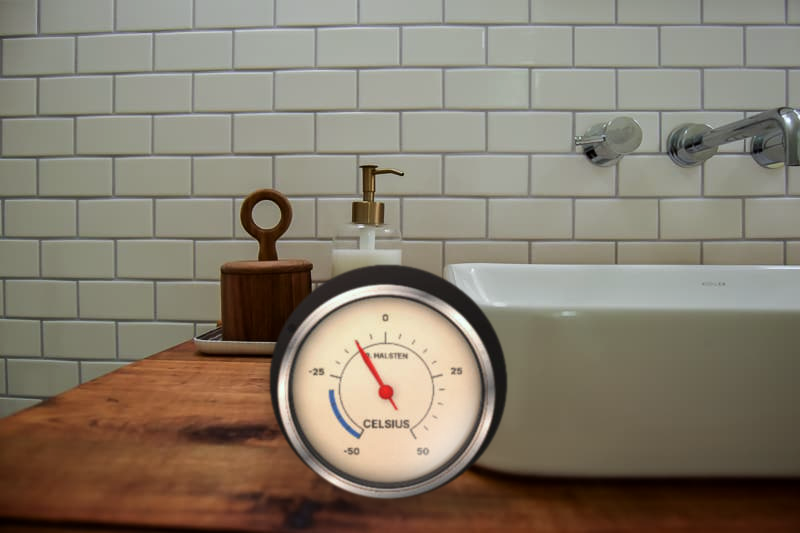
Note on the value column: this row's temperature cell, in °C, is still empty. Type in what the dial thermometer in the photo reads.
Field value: -10 °C
